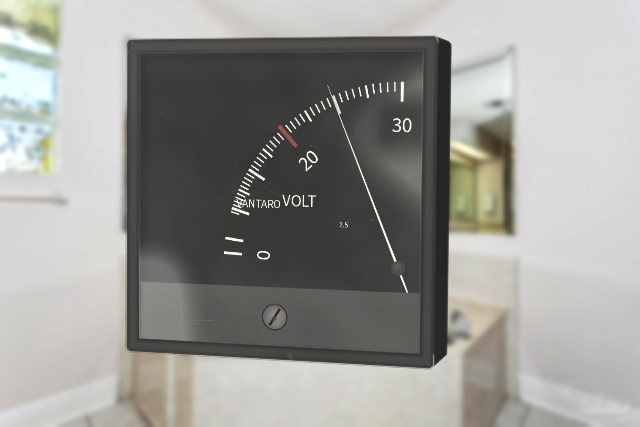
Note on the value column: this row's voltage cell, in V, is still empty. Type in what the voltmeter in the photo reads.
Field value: 25 V
